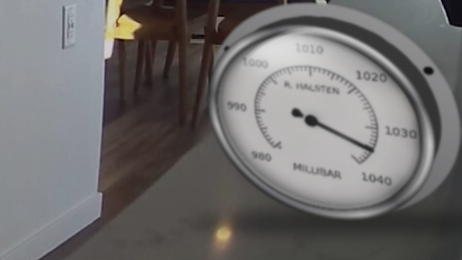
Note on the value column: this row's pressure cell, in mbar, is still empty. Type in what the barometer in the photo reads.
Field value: 1035 mbar
